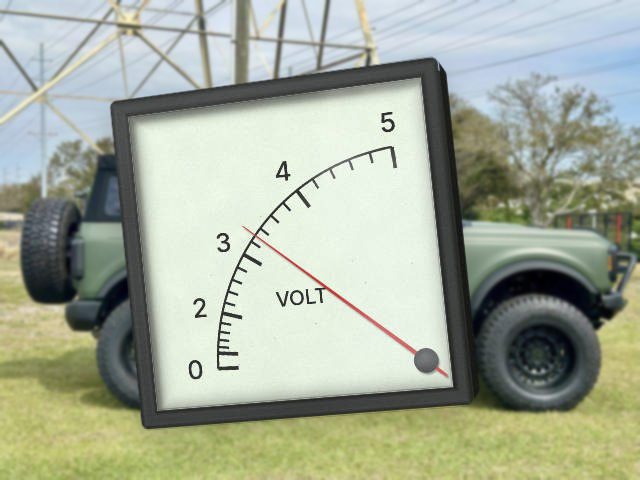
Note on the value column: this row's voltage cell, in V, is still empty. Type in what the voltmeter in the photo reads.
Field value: 3.3 V
